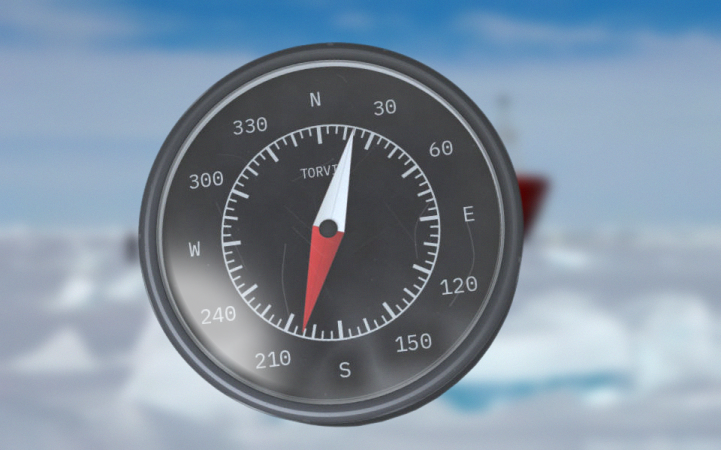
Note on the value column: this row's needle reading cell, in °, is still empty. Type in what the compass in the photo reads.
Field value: 200 °
